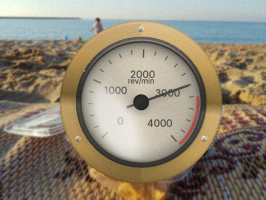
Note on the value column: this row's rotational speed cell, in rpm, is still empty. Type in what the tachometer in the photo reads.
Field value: 3000 rpm
